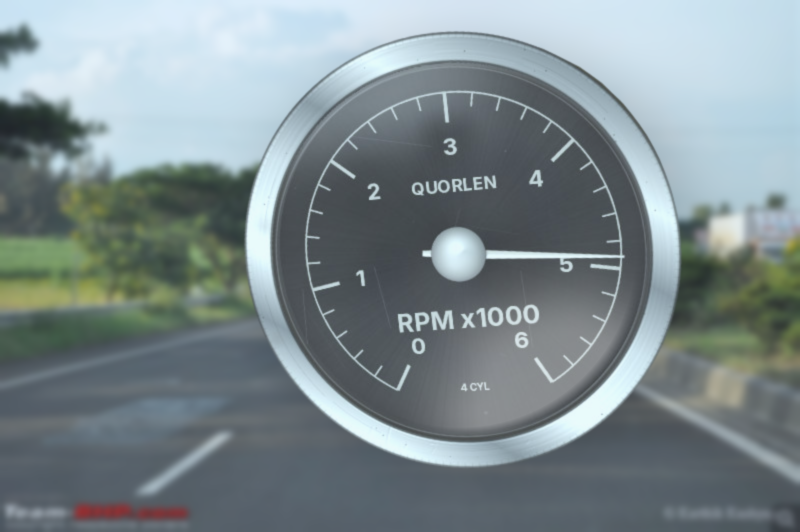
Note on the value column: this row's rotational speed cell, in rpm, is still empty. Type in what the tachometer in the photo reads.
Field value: 4900 rpm
